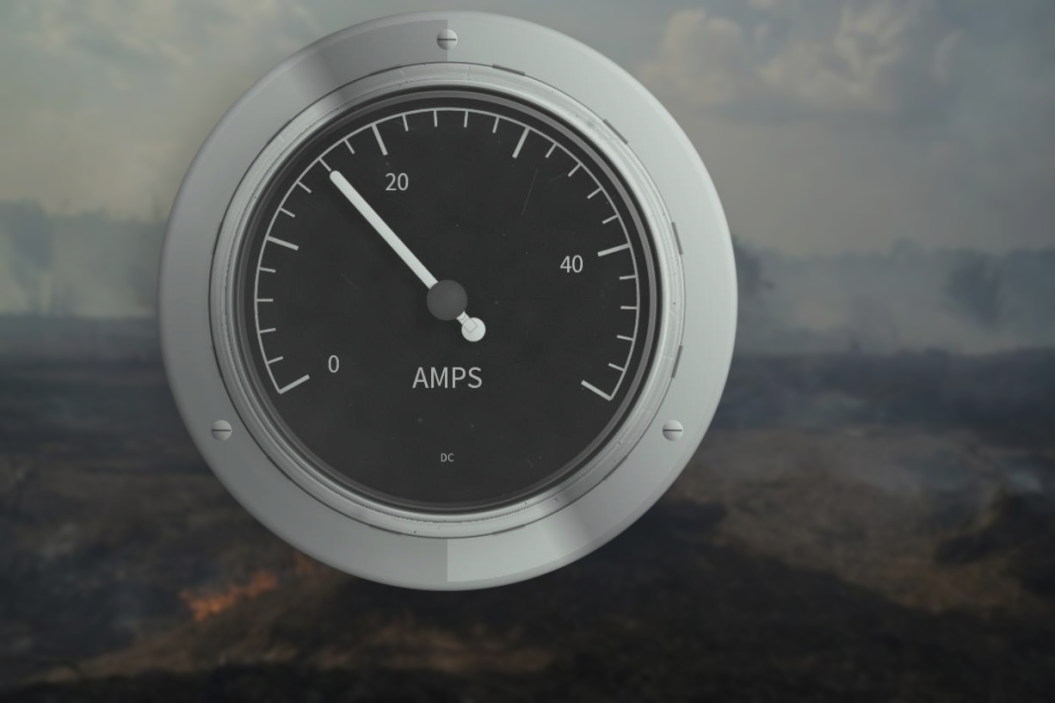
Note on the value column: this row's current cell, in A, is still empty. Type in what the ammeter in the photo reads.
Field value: 16 A
